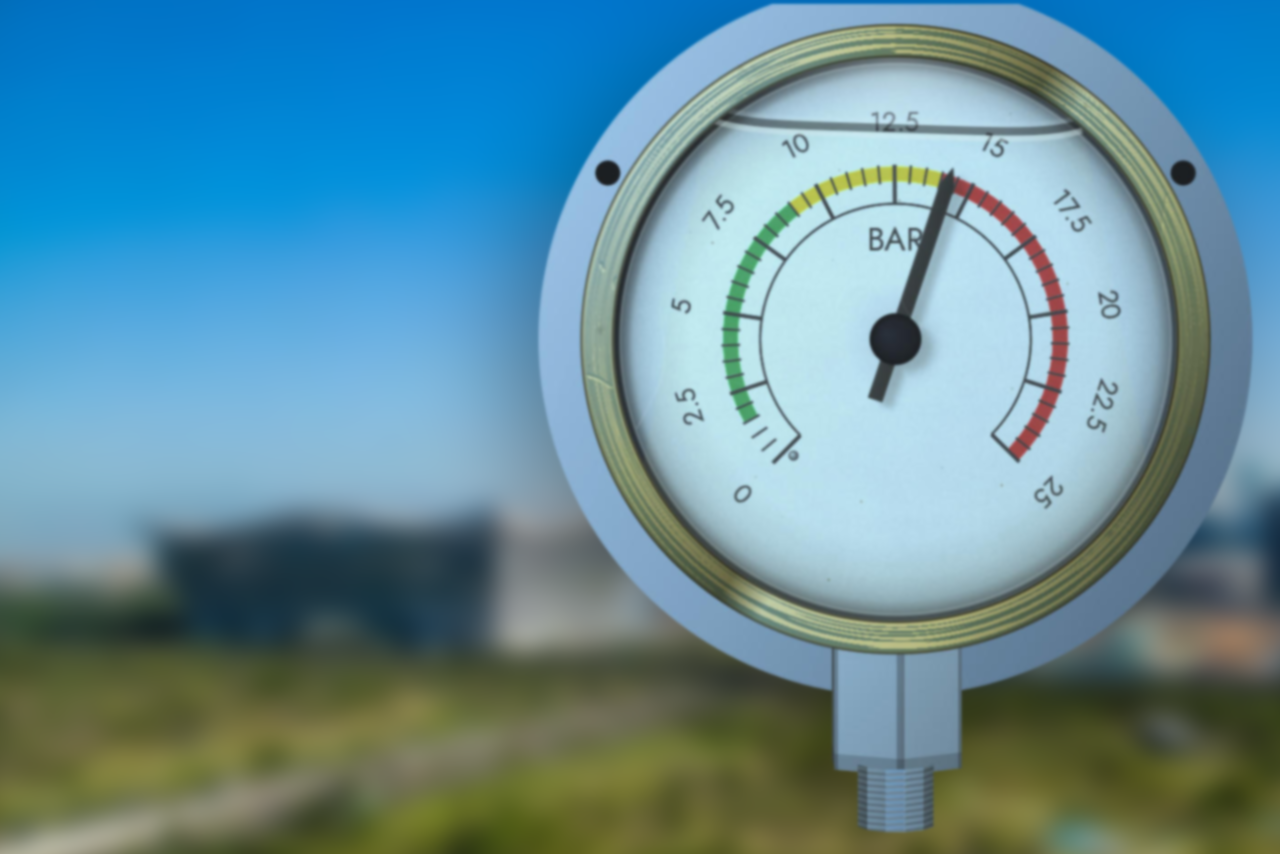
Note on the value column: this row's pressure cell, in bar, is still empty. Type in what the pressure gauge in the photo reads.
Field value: 14.25 bar
